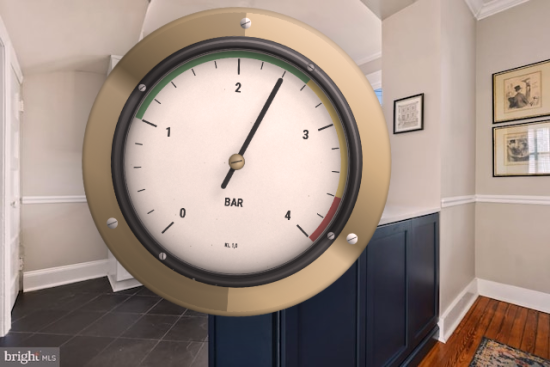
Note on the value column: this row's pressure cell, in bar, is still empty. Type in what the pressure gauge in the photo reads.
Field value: 2.4 bar
